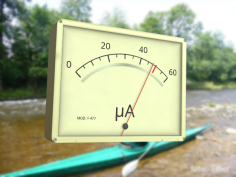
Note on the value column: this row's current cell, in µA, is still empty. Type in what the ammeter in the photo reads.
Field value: 47.5 µA
